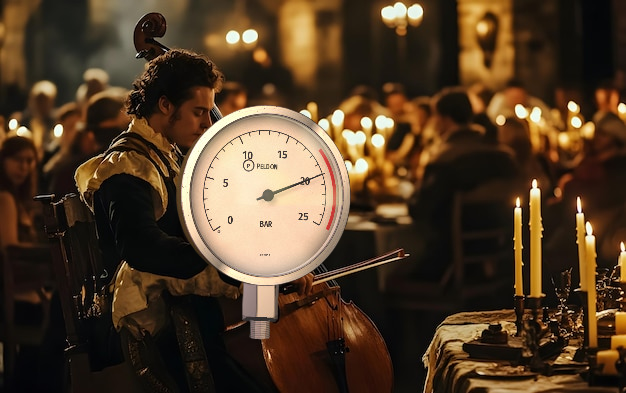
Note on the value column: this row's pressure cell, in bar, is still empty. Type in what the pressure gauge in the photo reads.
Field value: 20 bar
